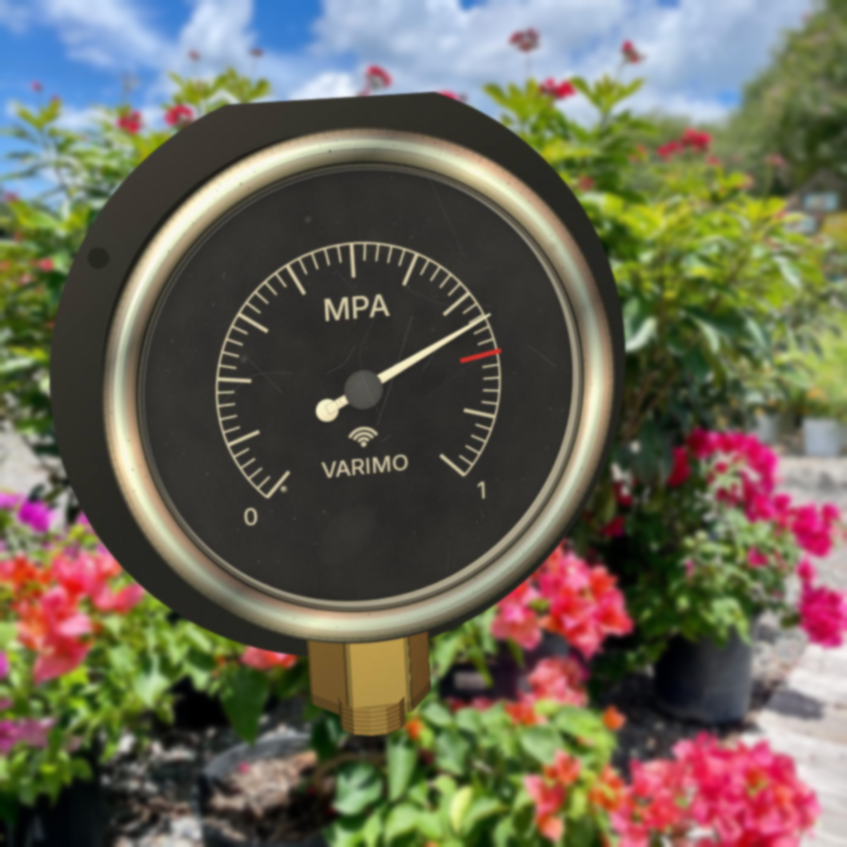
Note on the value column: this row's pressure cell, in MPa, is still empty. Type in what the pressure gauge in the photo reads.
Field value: 0.74 MPa
